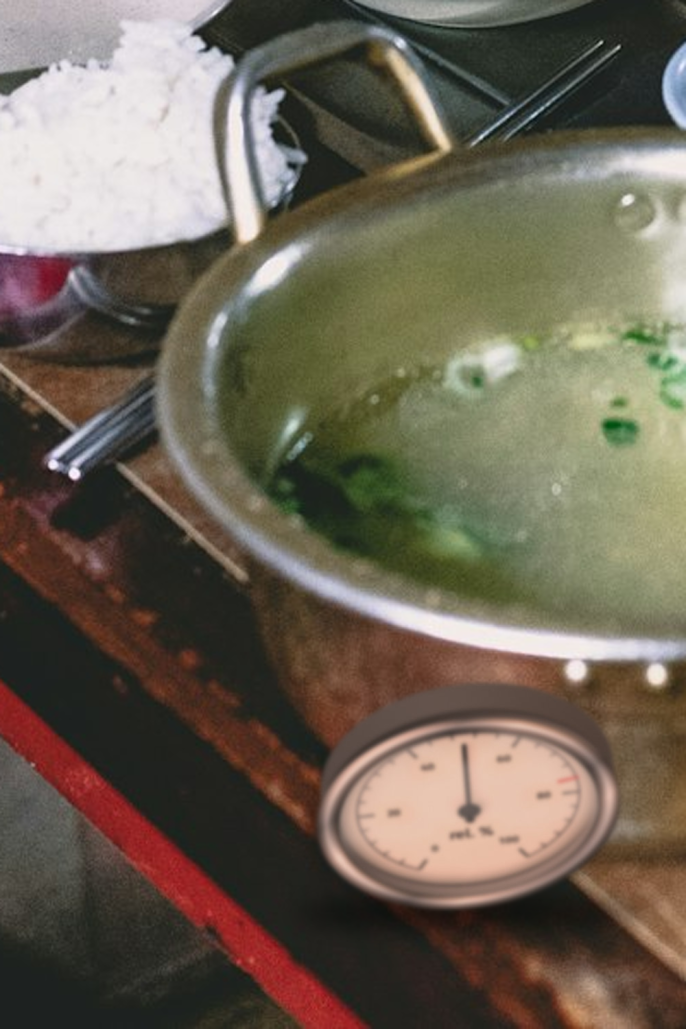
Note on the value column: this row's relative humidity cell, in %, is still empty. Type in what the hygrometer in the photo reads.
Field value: 50 %
